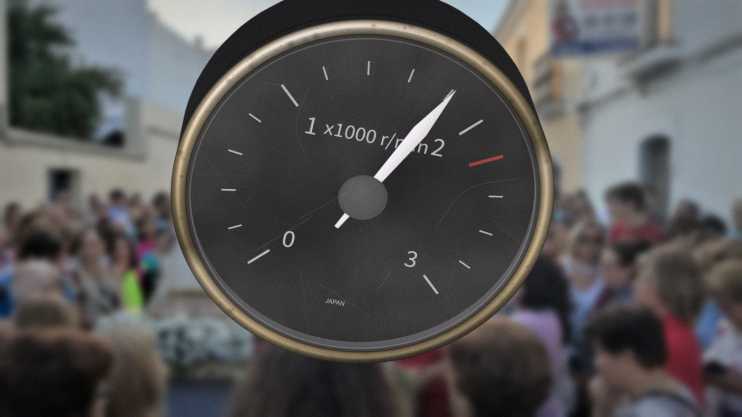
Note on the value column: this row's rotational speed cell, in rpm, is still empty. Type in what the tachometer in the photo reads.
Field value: 1800 rpm
